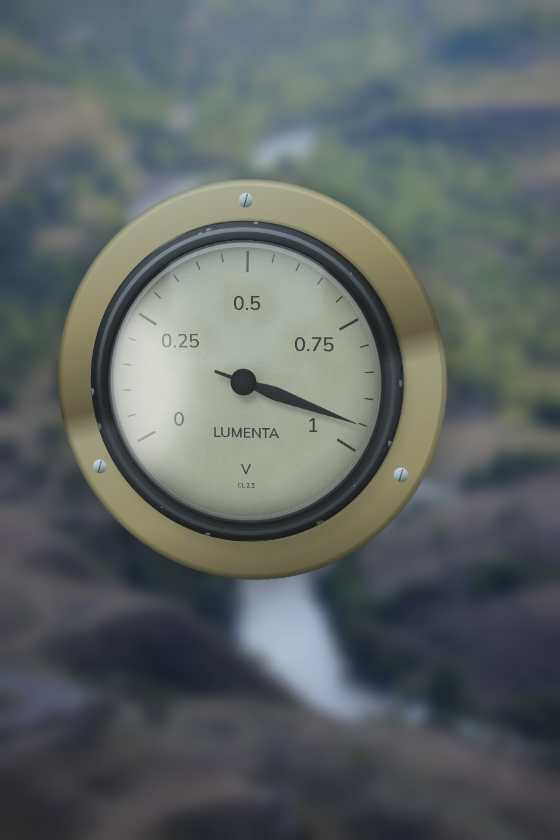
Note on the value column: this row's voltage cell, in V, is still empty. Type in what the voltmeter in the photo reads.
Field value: 0.95 V
